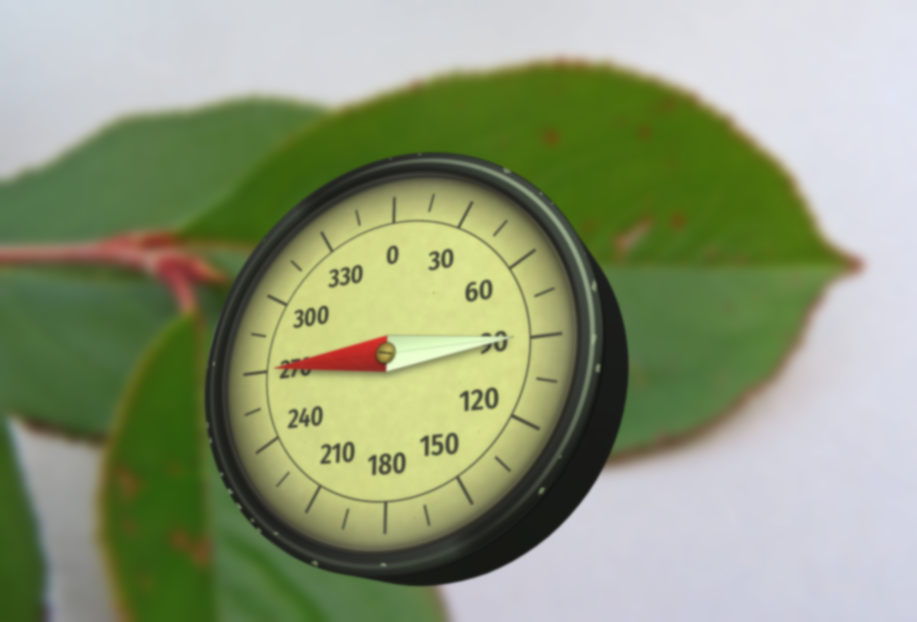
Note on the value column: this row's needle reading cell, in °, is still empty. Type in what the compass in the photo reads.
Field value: 270 °
